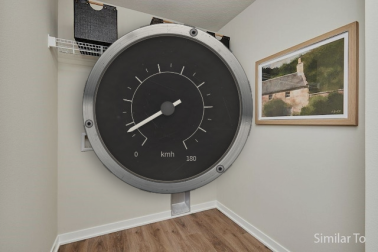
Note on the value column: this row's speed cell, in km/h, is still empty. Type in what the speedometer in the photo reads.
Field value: 15 km/h
